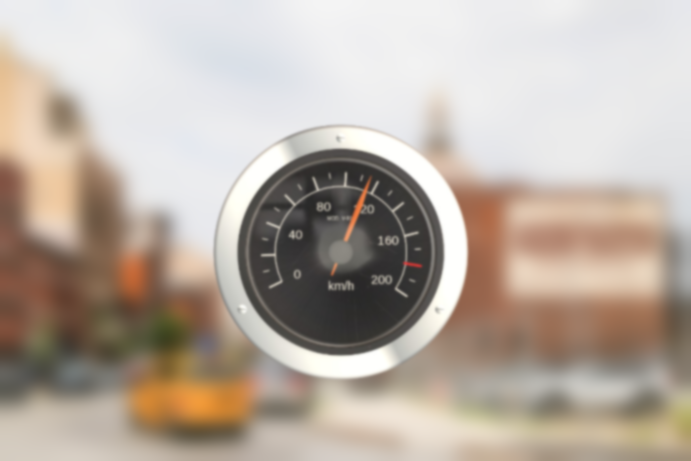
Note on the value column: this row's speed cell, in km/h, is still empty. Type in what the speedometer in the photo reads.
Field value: 115 km/h
